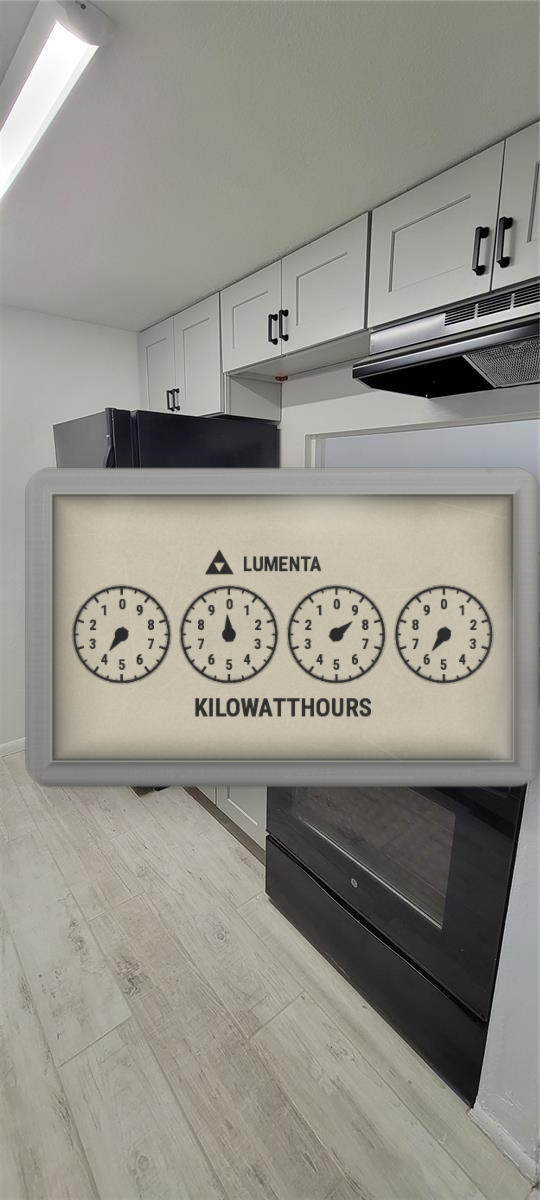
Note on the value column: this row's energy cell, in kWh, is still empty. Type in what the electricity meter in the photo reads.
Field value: 3986 kWh
